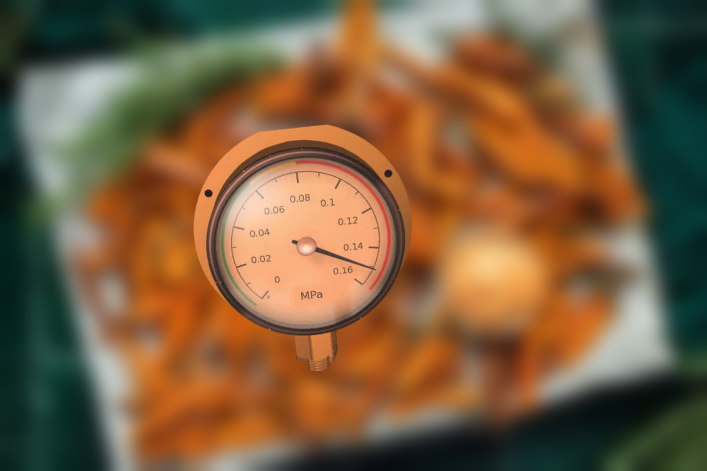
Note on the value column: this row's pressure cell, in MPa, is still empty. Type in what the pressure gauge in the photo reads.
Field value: 0.15 MPa
